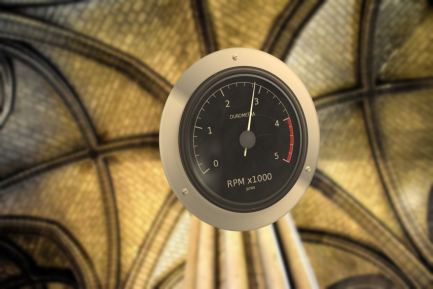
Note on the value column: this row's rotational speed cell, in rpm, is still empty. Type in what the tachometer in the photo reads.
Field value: 2800 rpm
